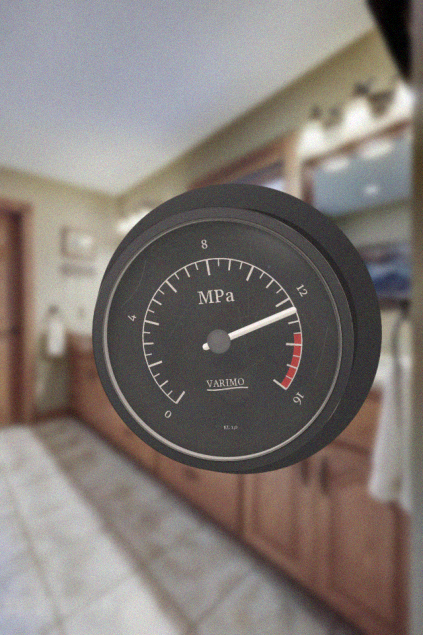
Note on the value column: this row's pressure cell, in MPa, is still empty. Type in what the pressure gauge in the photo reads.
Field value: 12.5 MPa
